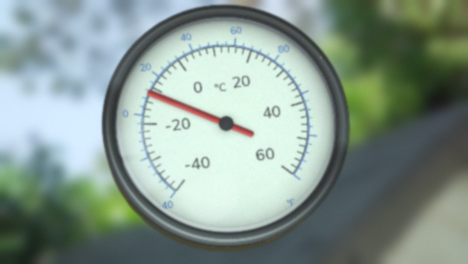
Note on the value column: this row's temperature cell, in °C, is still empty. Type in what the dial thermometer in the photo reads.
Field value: -12 °C
